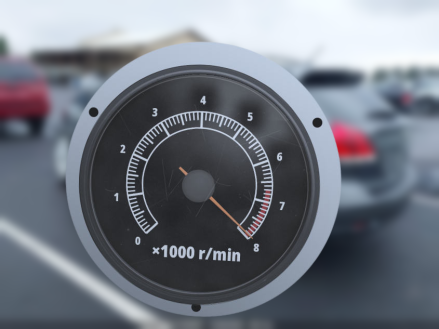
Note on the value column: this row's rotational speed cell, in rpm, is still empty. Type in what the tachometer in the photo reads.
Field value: 7900 rpm
